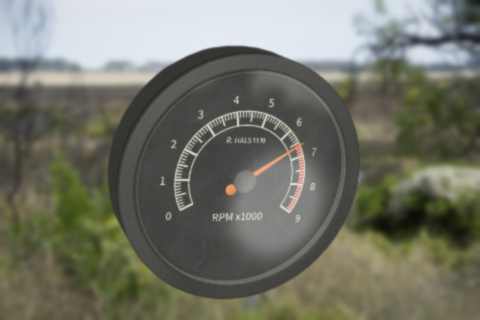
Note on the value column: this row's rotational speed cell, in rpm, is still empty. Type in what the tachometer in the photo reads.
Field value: 6500 rpm
